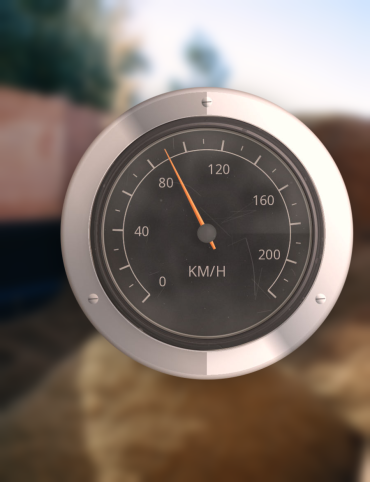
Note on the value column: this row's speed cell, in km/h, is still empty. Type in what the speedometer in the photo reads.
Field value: 90 km/h
